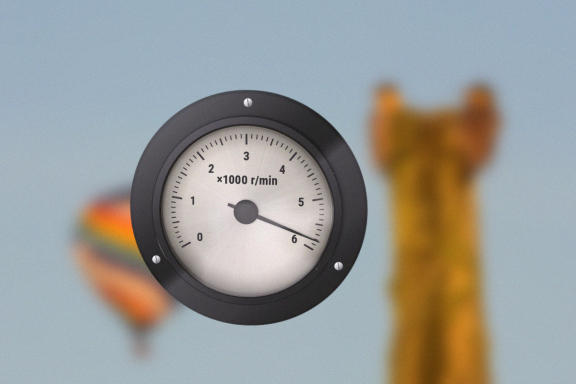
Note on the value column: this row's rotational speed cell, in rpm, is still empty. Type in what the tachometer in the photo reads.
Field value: 5800 rpm
